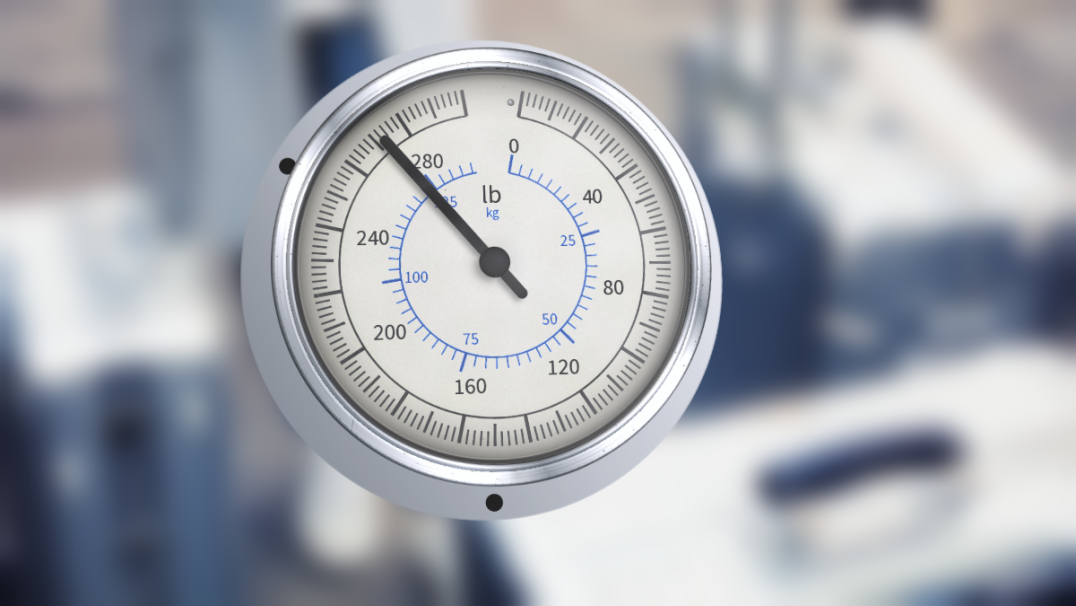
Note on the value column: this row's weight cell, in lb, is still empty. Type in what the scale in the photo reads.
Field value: 272 lb
